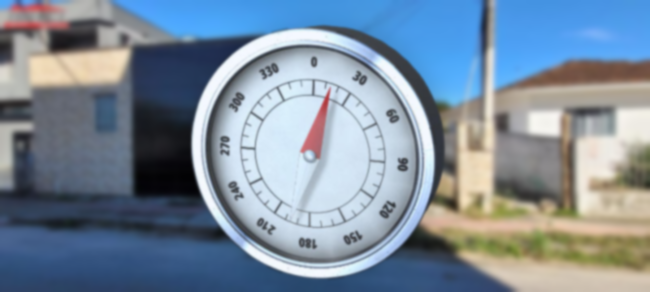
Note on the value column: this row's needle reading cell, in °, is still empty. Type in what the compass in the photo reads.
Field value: 15 °
